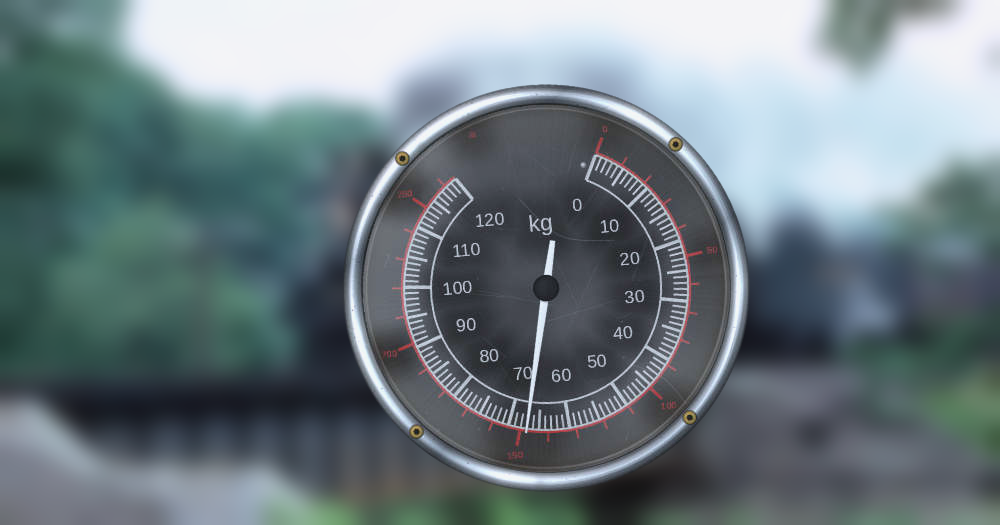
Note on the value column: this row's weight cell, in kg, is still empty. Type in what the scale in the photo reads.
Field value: 67 kg
